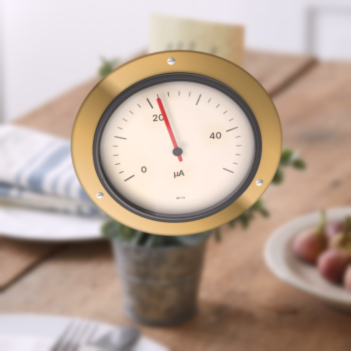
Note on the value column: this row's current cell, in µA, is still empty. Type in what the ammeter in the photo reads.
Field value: 22 µA
